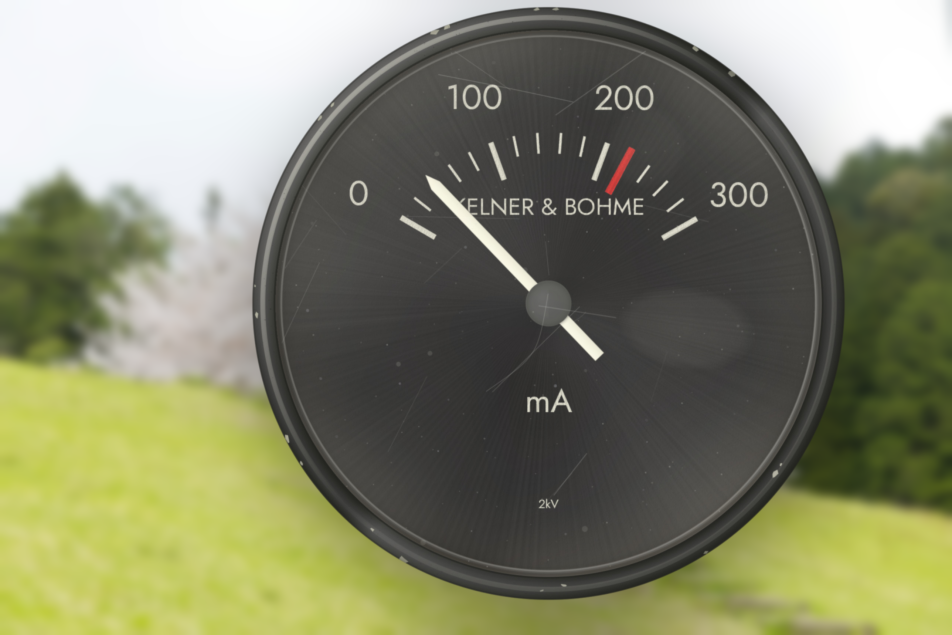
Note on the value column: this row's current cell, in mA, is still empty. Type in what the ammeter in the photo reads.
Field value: 40 mA
